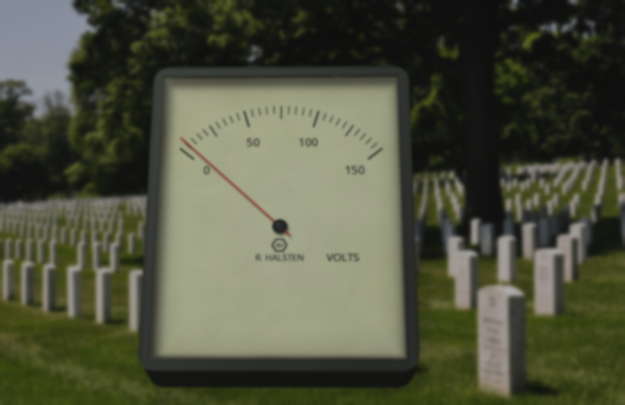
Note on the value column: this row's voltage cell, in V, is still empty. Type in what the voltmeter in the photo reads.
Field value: 5 V
